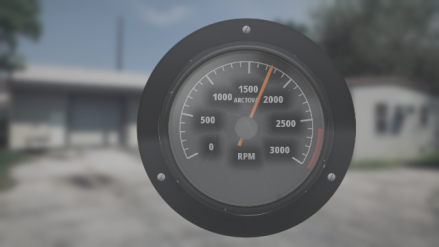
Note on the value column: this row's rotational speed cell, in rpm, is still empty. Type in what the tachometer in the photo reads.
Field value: 1750 rpm
